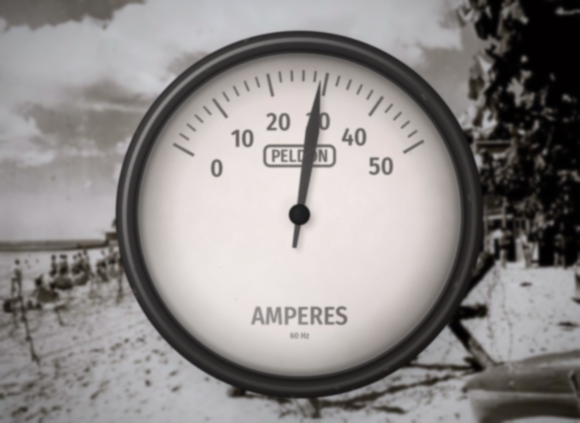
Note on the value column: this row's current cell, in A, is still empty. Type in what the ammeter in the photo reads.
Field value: 29 A
